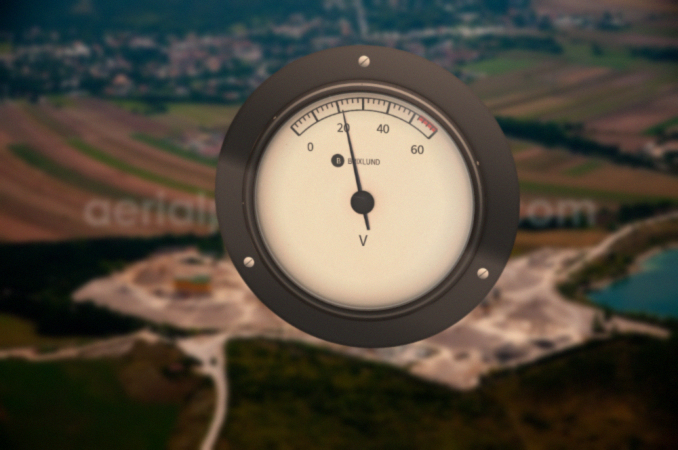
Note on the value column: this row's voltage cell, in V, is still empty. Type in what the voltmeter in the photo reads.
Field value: 22 V
